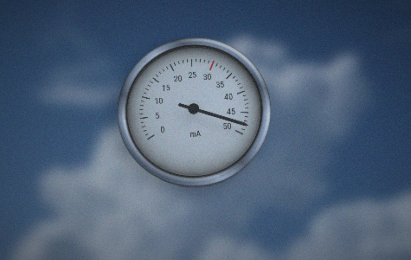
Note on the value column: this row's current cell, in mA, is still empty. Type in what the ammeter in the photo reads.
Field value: 48 mA
